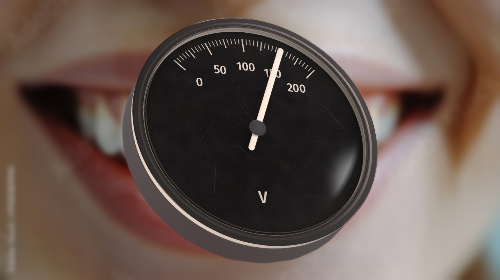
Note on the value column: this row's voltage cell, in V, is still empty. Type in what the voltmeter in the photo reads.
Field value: 150 V
